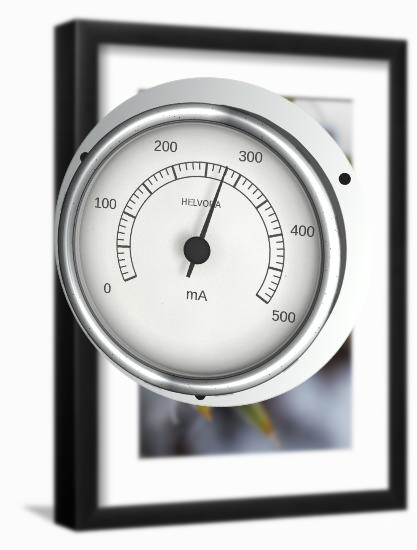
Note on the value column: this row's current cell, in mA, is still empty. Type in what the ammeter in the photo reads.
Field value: 280 mA
